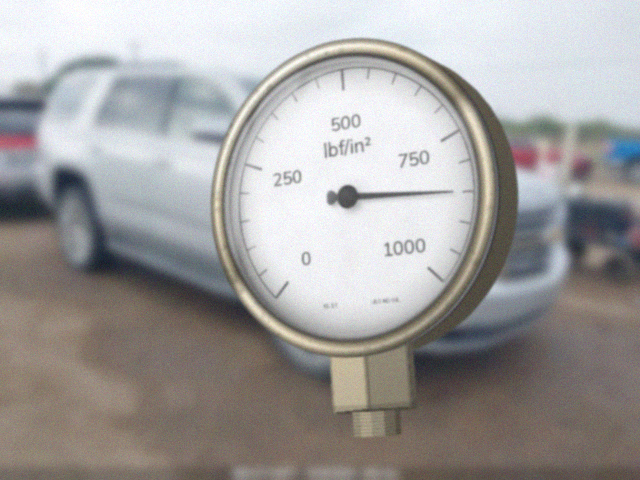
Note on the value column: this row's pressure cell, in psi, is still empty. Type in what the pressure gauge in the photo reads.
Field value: 850 psi
